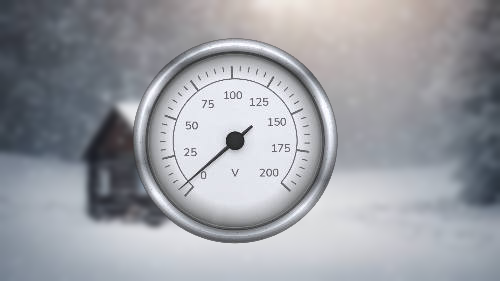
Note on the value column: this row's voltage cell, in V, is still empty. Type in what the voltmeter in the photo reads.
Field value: 5 V
